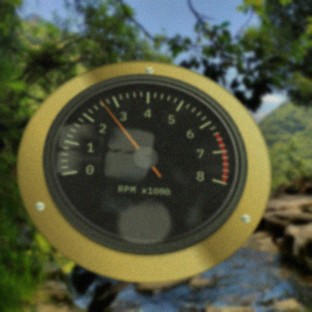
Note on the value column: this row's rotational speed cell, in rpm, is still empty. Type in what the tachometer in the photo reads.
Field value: 2600 rpm
